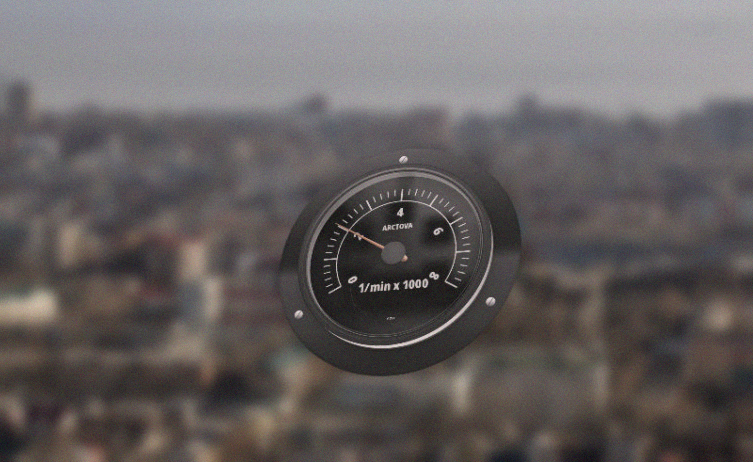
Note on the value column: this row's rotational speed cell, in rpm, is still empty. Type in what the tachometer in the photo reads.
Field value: 2000 rpm
